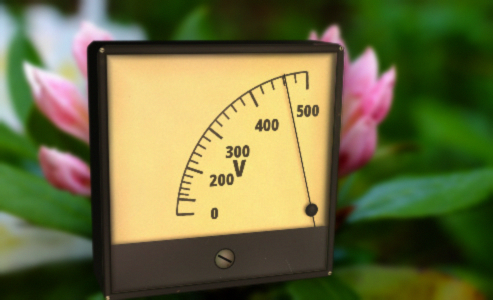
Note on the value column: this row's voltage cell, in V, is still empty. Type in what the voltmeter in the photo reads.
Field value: 460 V
